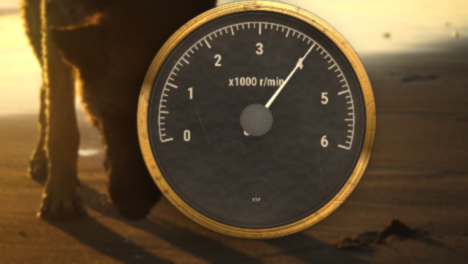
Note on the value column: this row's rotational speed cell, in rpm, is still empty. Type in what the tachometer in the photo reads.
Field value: 4000 rpm
